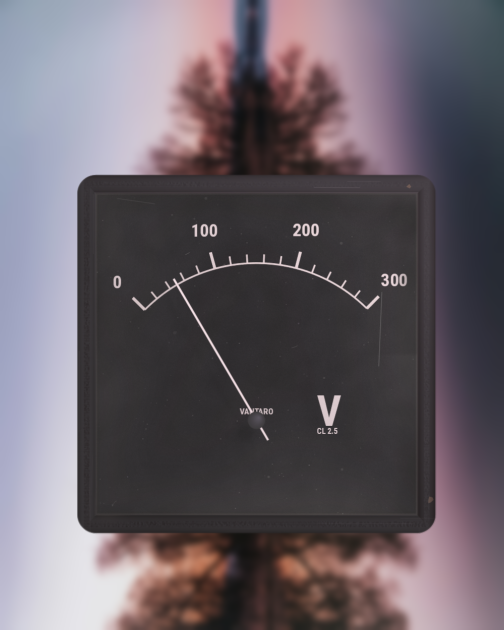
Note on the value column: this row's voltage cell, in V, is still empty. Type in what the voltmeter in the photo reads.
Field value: 50 V
